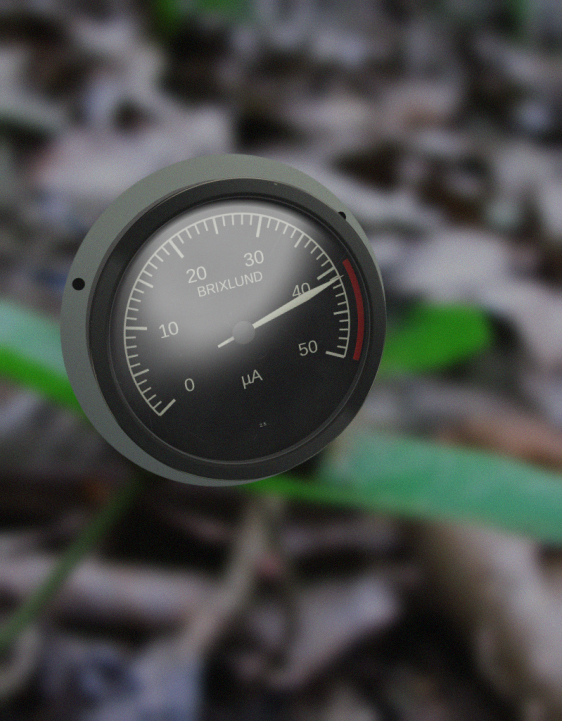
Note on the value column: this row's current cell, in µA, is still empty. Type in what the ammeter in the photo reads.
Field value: 41 µA
